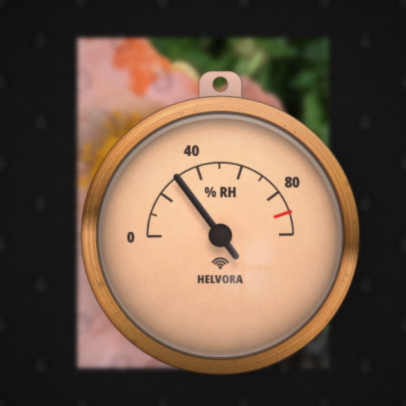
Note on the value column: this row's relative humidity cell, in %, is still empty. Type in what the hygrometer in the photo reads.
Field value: 30 %
